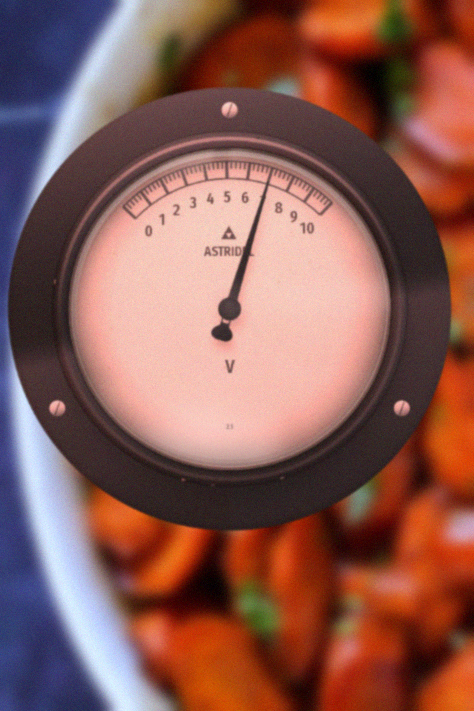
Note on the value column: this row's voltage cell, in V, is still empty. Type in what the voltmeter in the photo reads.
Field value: 7 V
